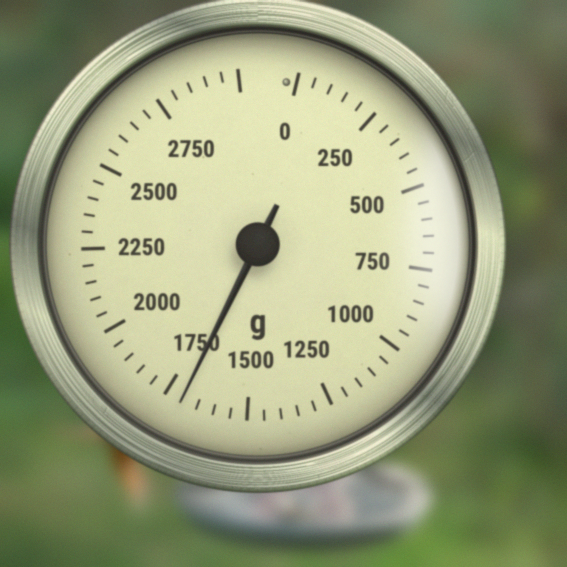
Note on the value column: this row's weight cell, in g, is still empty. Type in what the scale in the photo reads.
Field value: 1700 g
